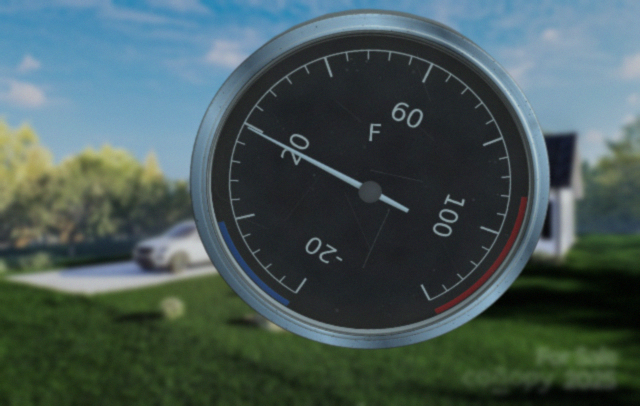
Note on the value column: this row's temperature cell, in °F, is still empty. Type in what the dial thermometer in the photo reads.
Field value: 20 °F
